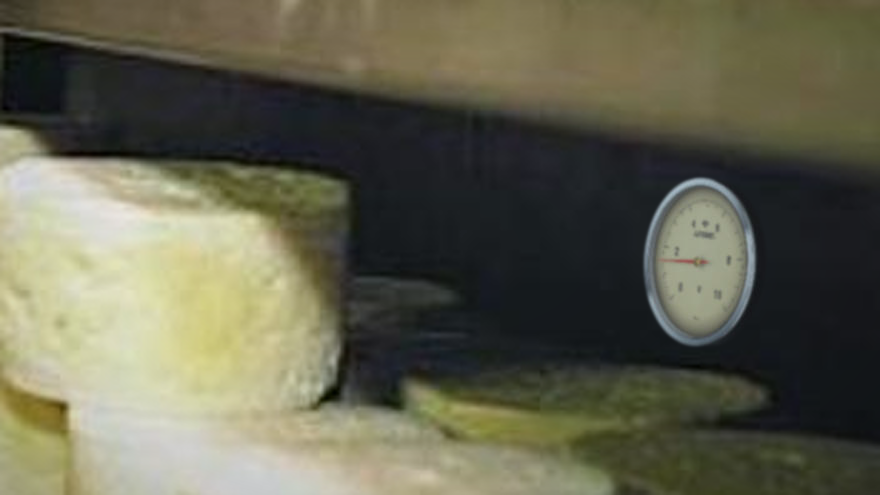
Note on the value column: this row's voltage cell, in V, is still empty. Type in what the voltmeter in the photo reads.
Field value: 1.5 V
